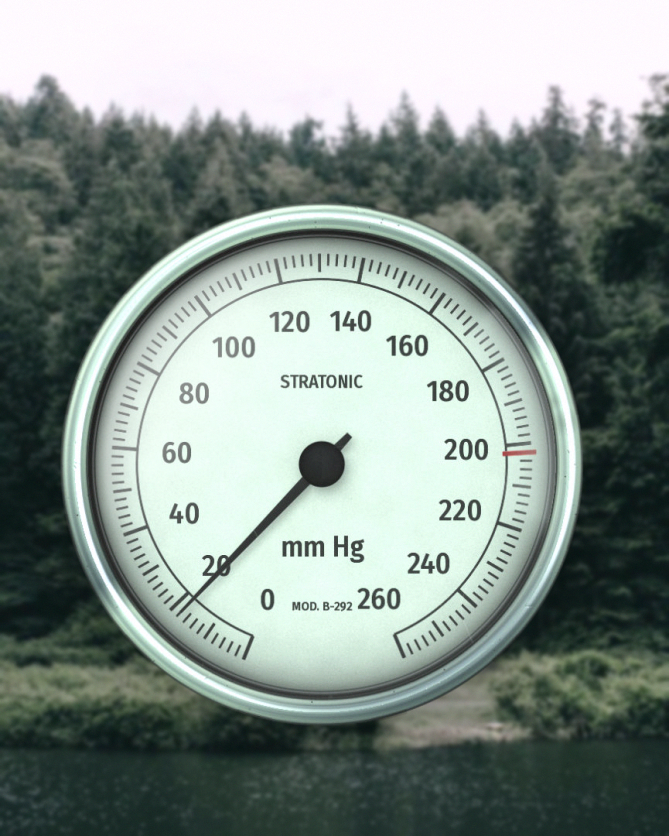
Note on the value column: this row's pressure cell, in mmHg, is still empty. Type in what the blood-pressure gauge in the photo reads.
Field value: 18 mmHg
